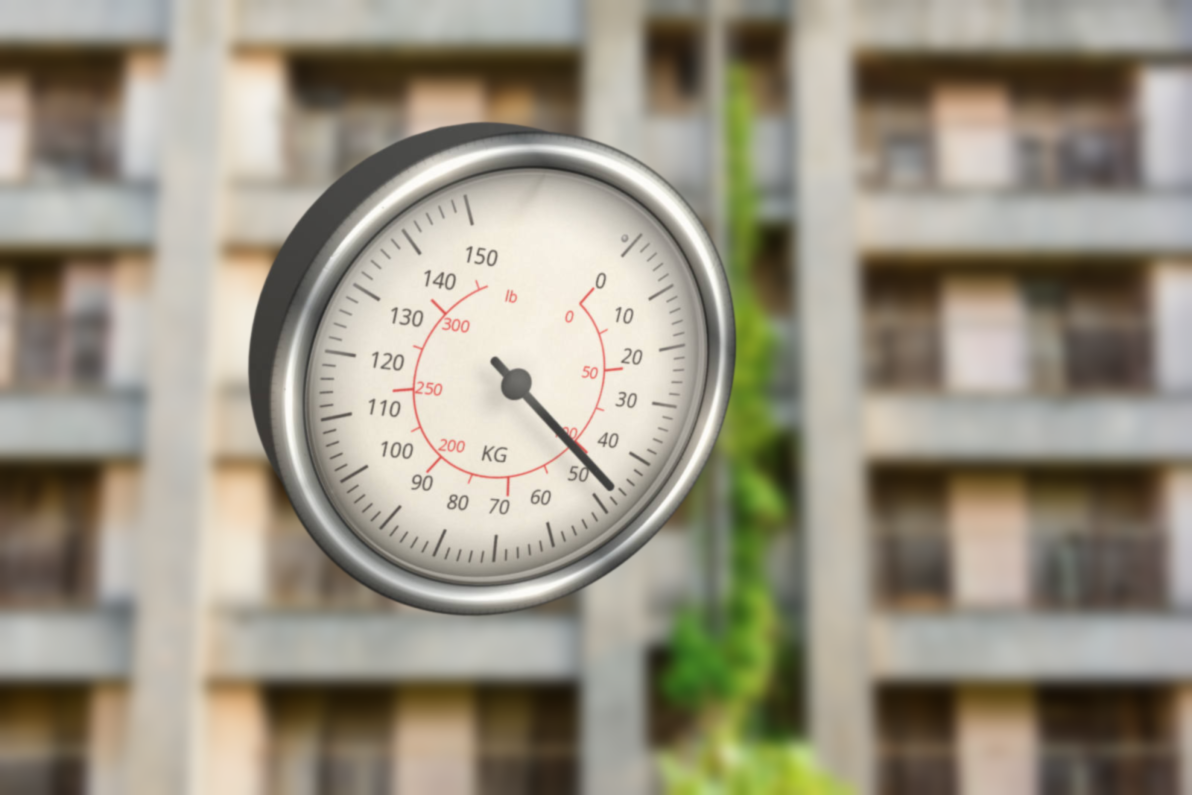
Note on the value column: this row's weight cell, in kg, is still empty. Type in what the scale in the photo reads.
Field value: 47 kg
